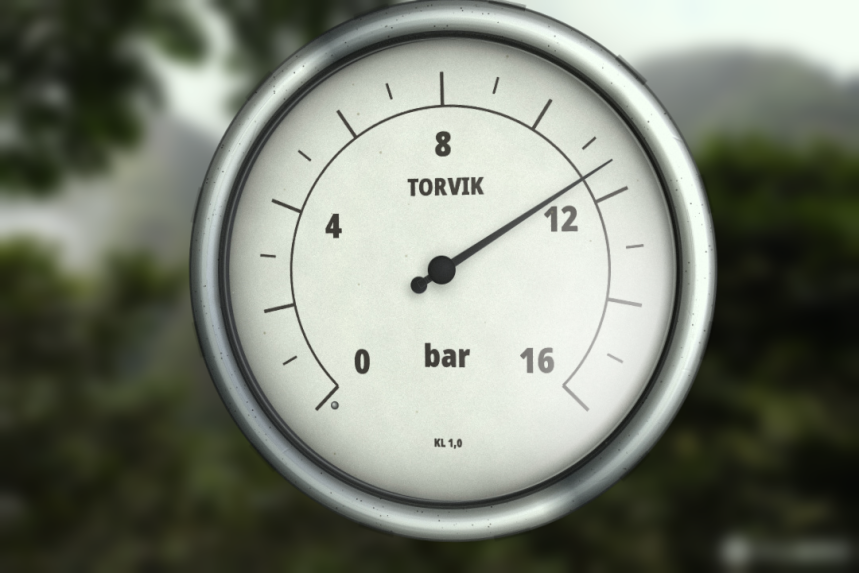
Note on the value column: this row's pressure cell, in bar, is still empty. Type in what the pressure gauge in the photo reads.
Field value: 11.5 bar
